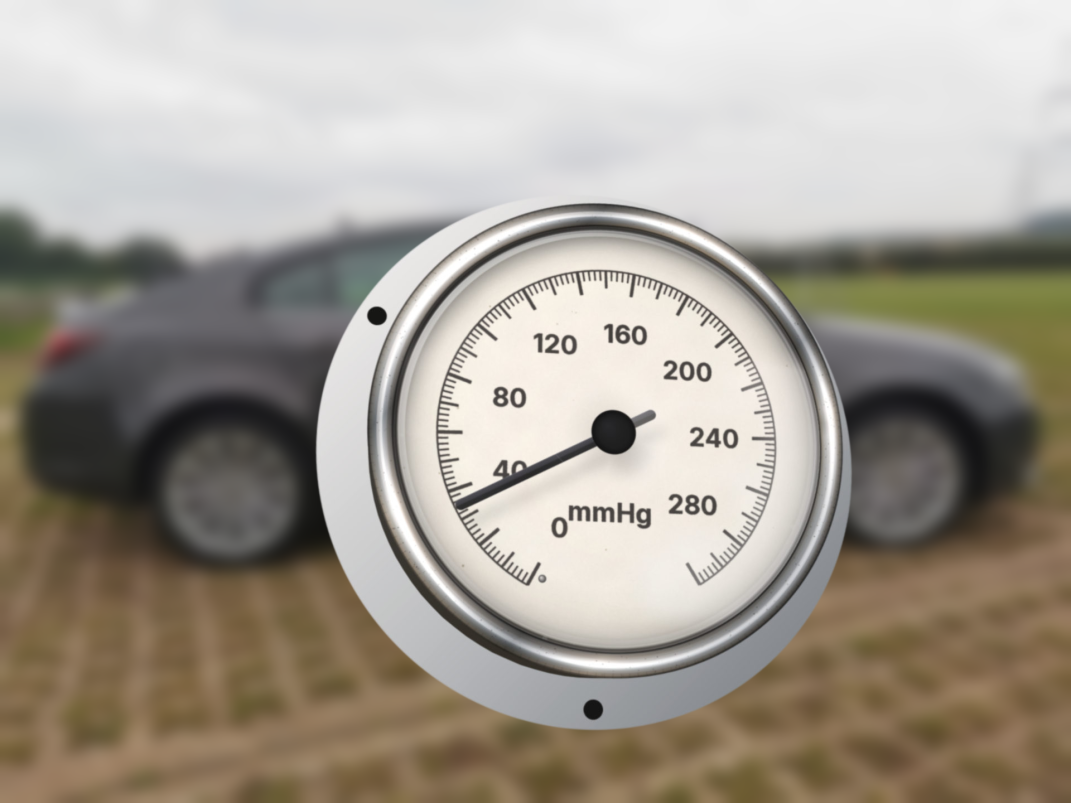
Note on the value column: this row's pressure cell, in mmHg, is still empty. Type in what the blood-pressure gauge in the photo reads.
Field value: 34 mmHg
